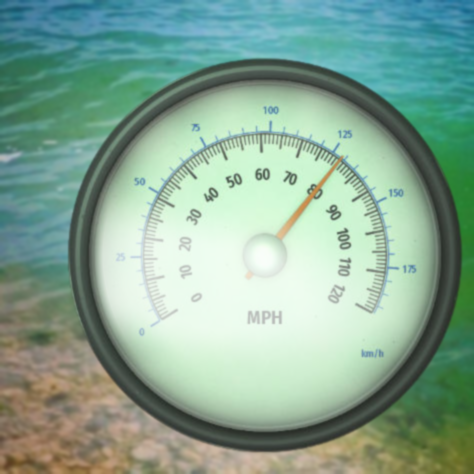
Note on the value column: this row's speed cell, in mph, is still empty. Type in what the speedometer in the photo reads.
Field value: 80 mph
